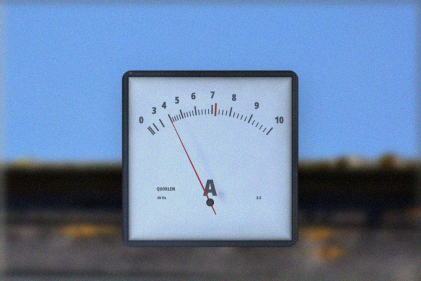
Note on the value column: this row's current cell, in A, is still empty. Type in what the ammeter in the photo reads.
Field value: 4 A
